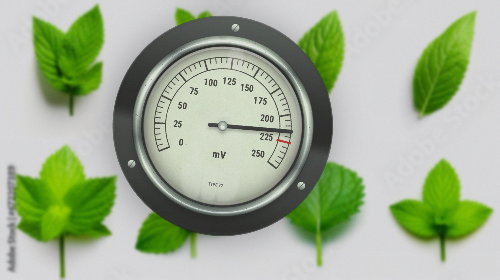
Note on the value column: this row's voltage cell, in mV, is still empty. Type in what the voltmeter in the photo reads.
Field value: 215 mV
